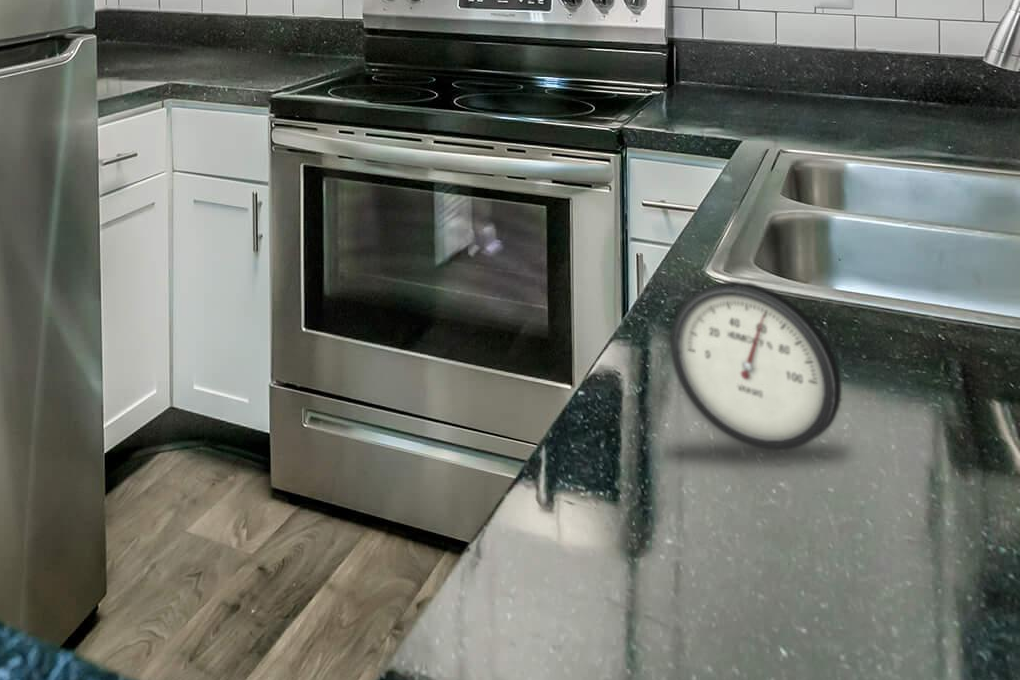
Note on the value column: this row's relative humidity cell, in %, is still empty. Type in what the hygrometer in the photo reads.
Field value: 60 %
